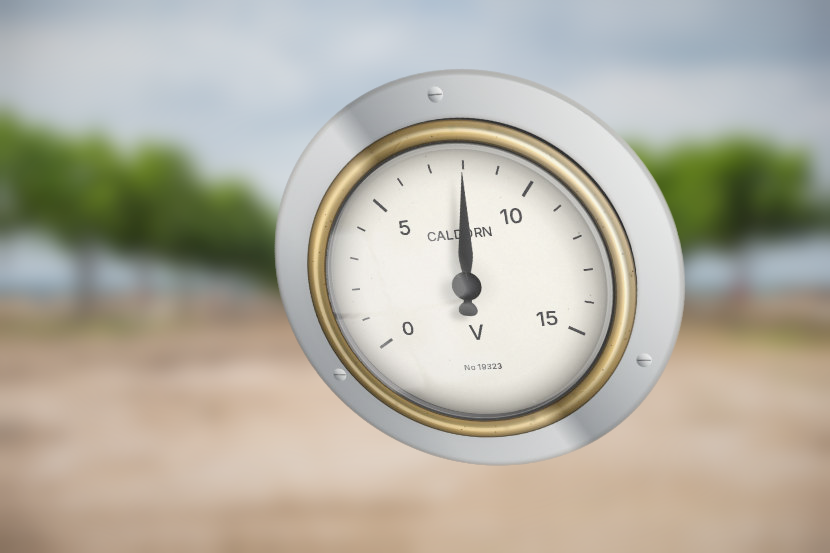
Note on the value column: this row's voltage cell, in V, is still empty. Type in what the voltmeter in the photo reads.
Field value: 8 V
